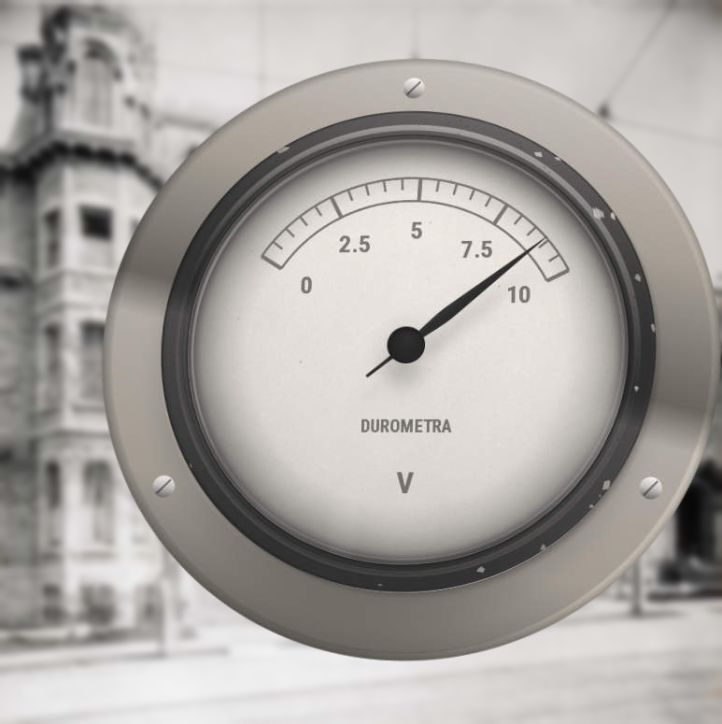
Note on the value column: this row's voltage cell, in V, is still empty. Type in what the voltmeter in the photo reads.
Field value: 9 V
